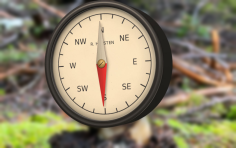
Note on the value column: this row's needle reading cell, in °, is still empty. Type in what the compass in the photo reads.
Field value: 180 °
